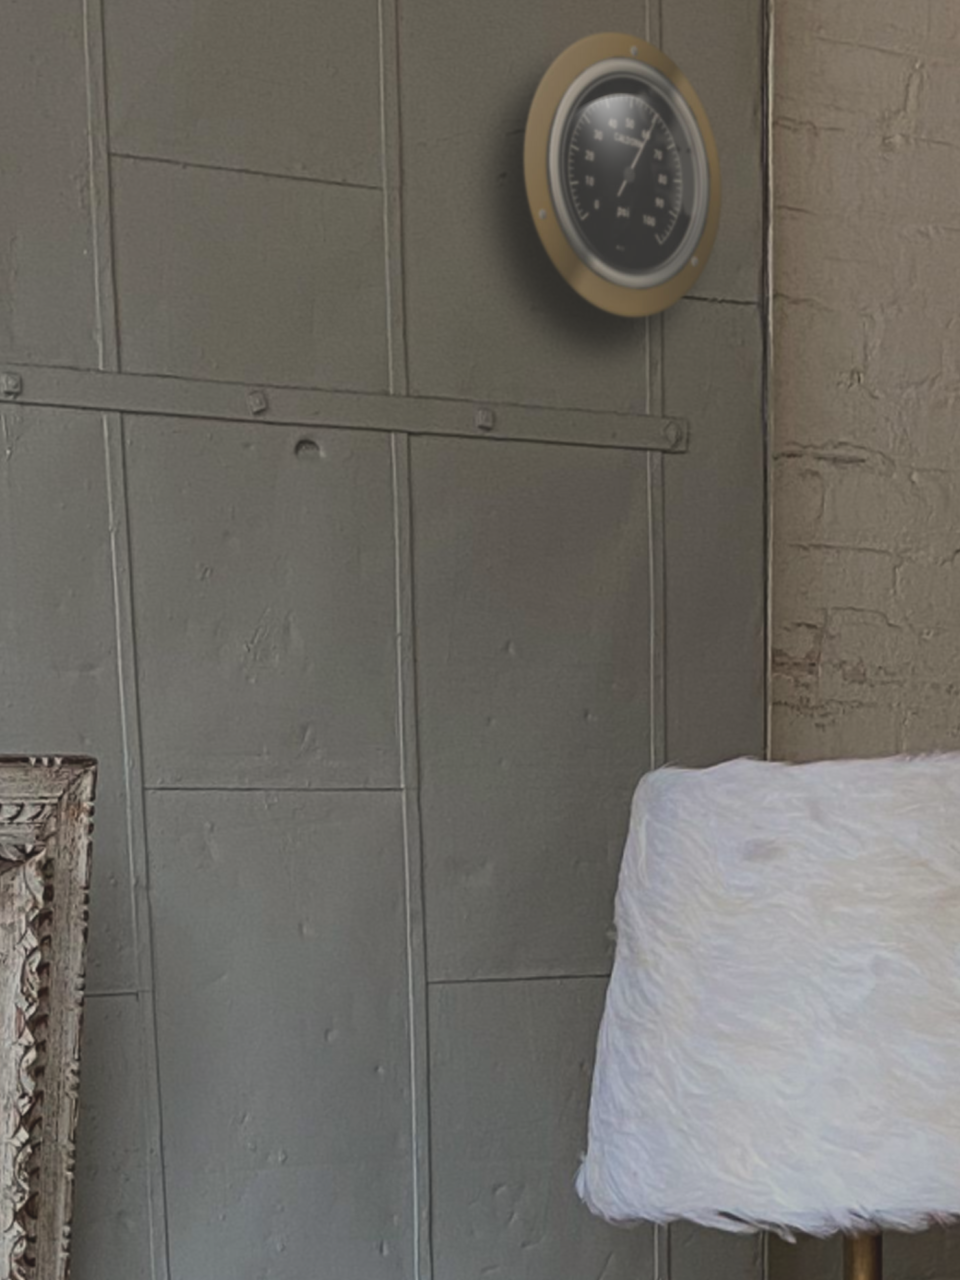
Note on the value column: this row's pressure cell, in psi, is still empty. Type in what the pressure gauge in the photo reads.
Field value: 60 psi
